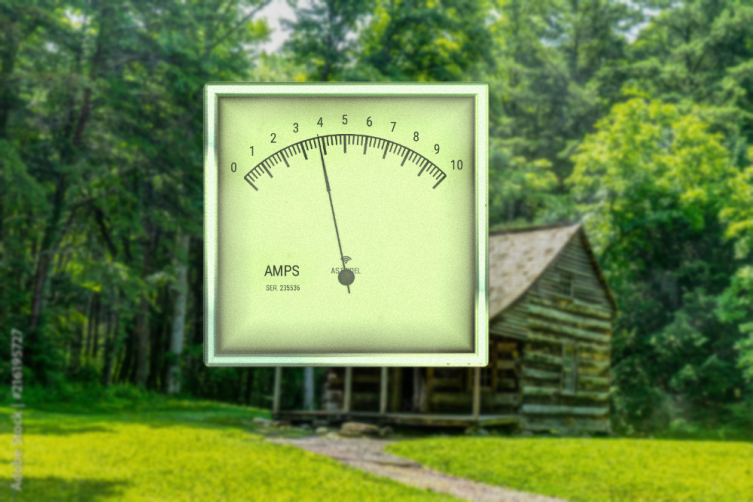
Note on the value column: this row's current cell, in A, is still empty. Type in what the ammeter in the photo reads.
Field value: 3.8 A
